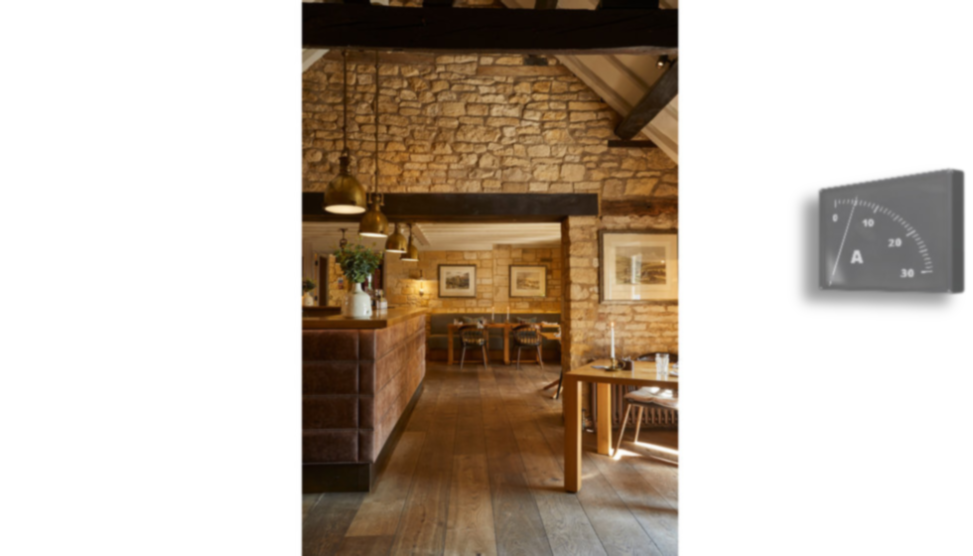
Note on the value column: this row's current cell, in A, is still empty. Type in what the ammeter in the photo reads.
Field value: 5 A
